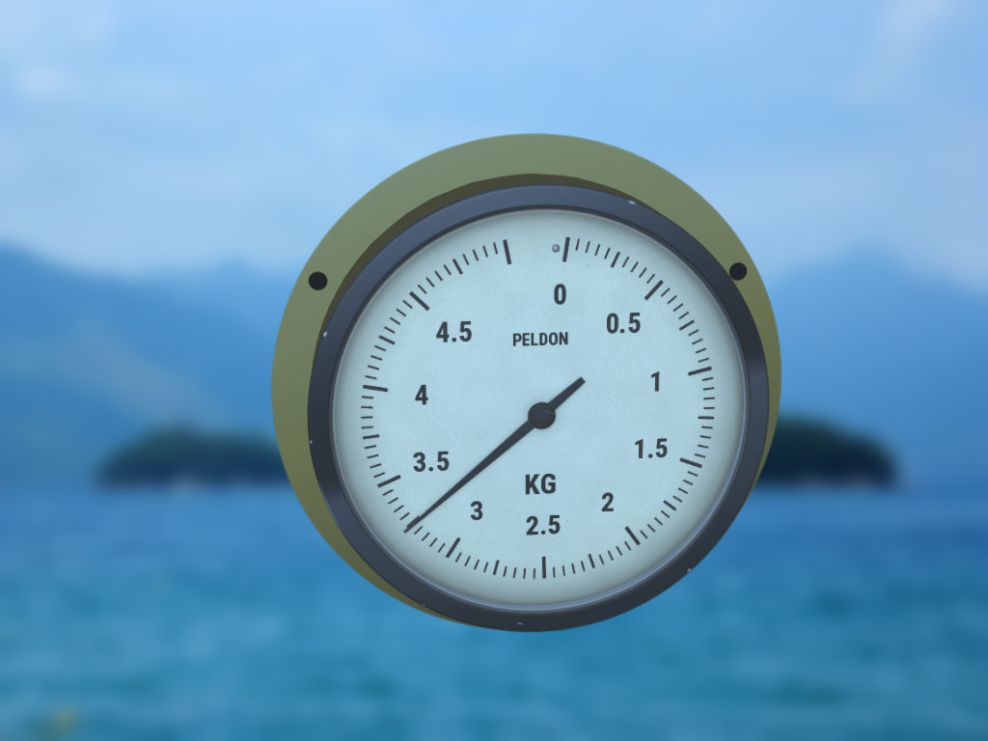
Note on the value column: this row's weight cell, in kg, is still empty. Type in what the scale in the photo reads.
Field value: 3.25 kg
